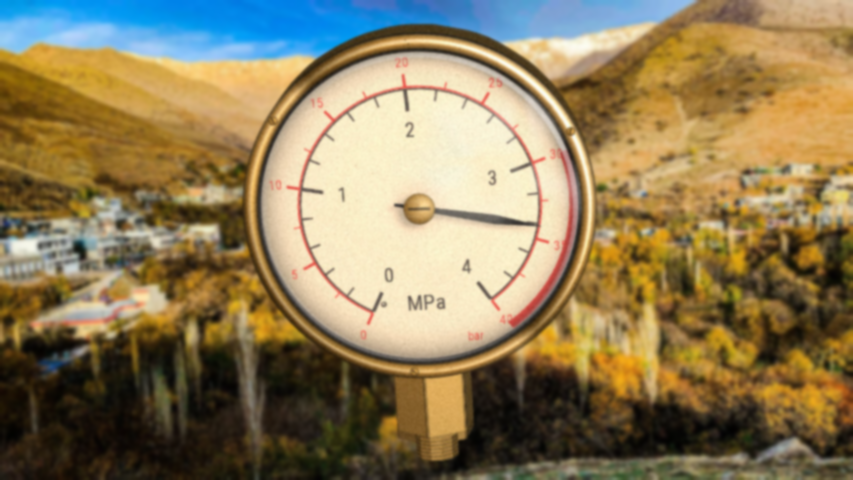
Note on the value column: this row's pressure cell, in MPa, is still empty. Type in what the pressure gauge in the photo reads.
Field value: 3.4 MPa
